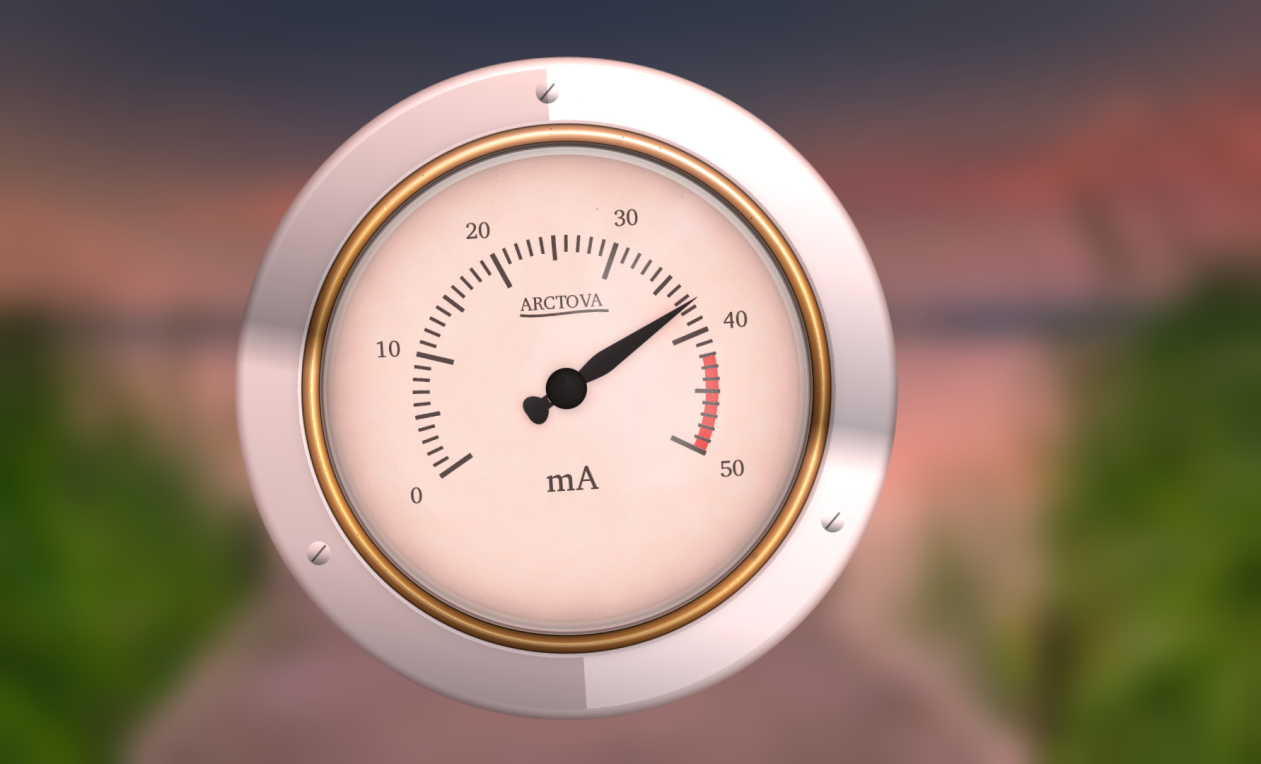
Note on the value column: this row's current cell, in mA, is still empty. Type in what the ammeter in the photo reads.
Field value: 37.5 mA
